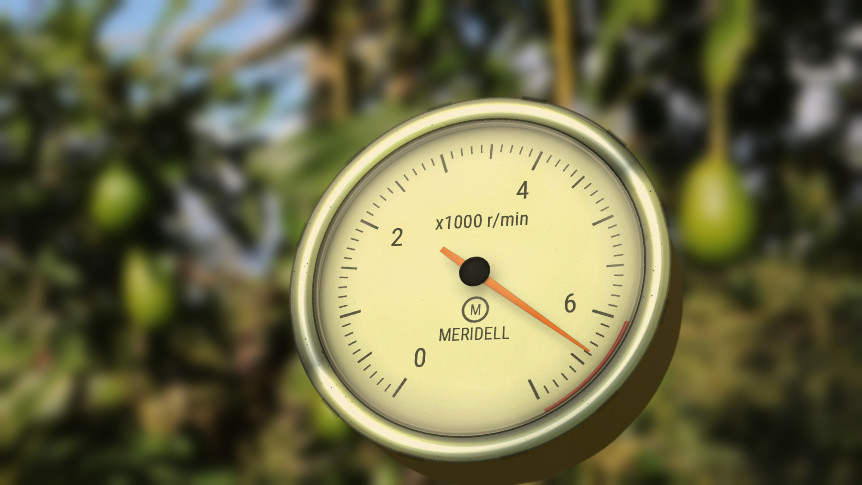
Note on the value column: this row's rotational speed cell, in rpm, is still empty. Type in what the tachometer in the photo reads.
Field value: 6400 rpm
